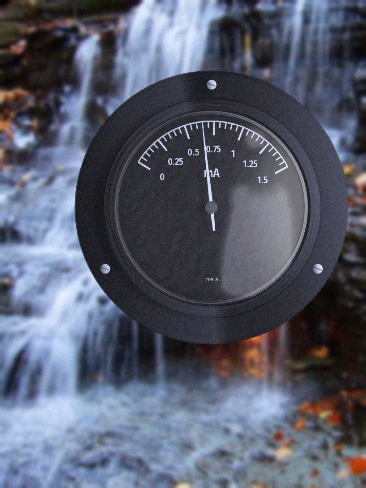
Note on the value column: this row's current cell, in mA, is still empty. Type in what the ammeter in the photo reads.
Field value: 0.65 mA
